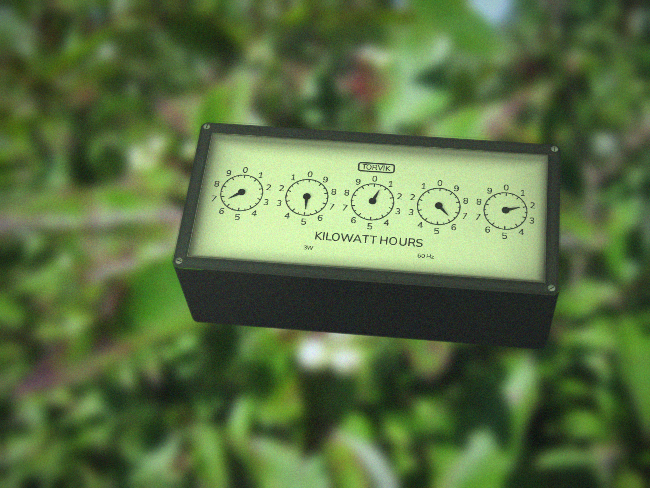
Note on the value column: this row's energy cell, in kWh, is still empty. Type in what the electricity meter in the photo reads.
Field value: 65062 kWh
